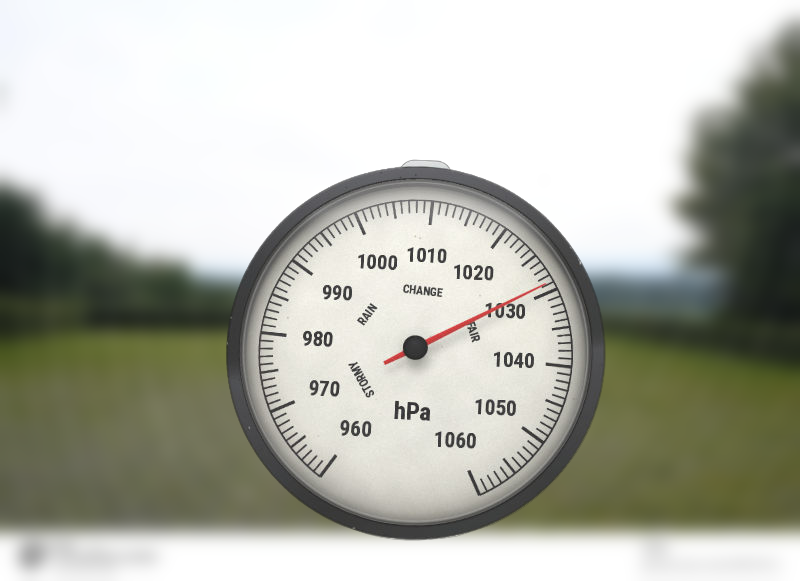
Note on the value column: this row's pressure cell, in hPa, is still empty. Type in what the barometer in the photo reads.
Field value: 1029 hPa
